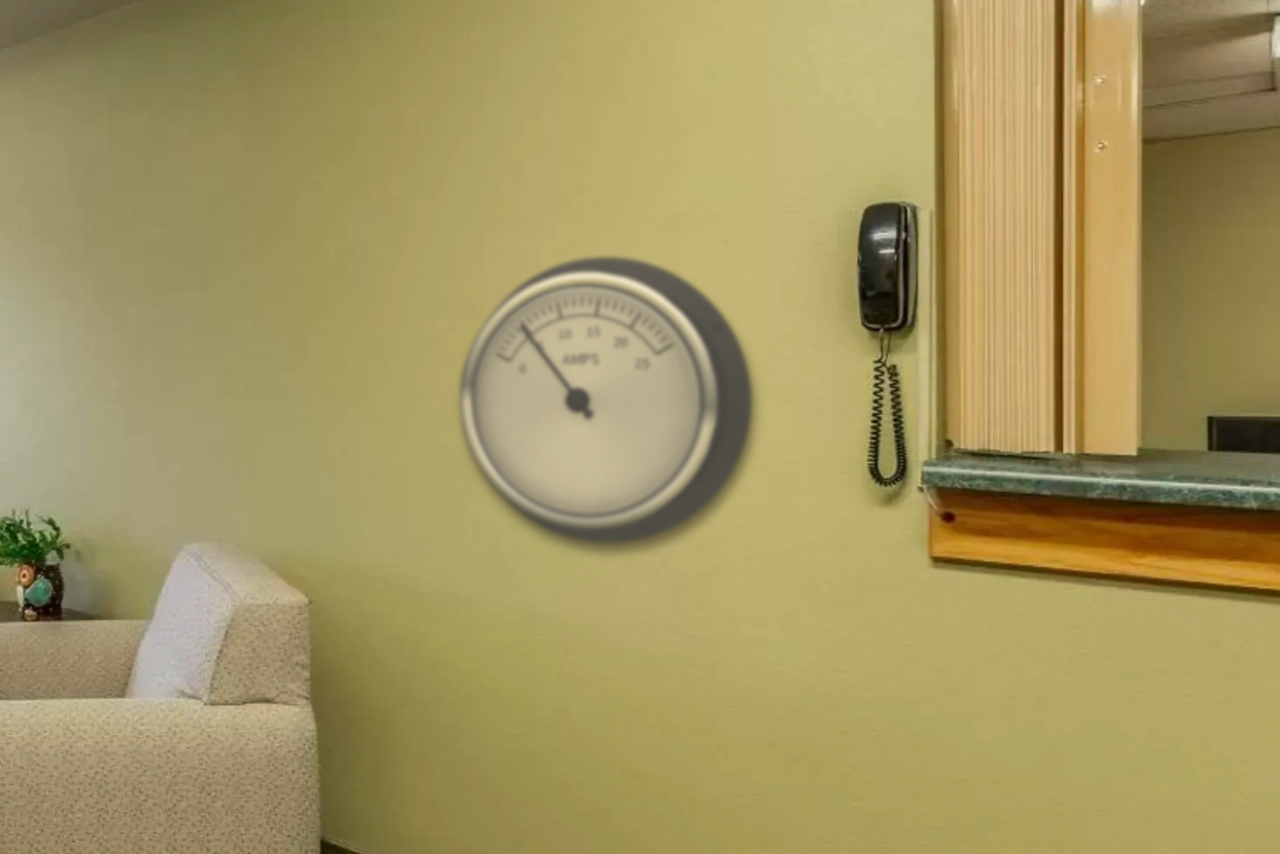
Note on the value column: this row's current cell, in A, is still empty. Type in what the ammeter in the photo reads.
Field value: 5 A
